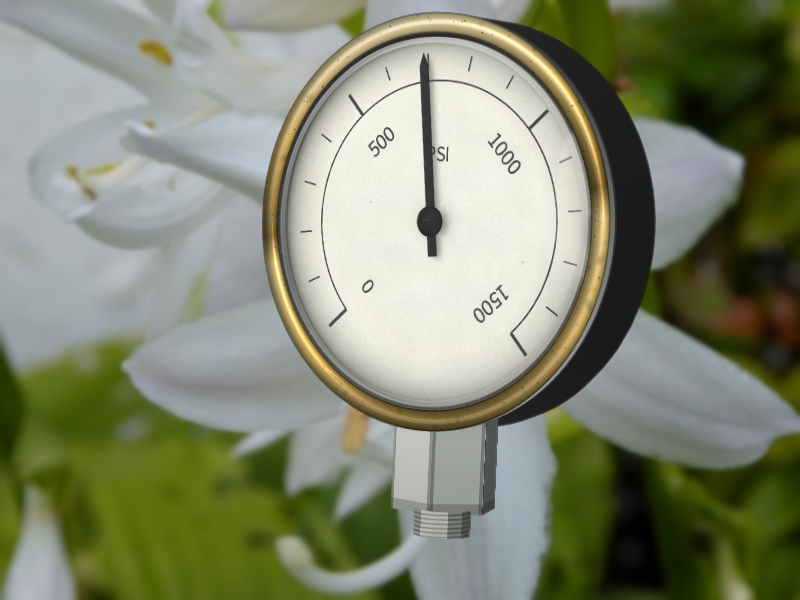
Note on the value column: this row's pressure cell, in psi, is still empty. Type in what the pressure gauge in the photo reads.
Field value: 700 psi
